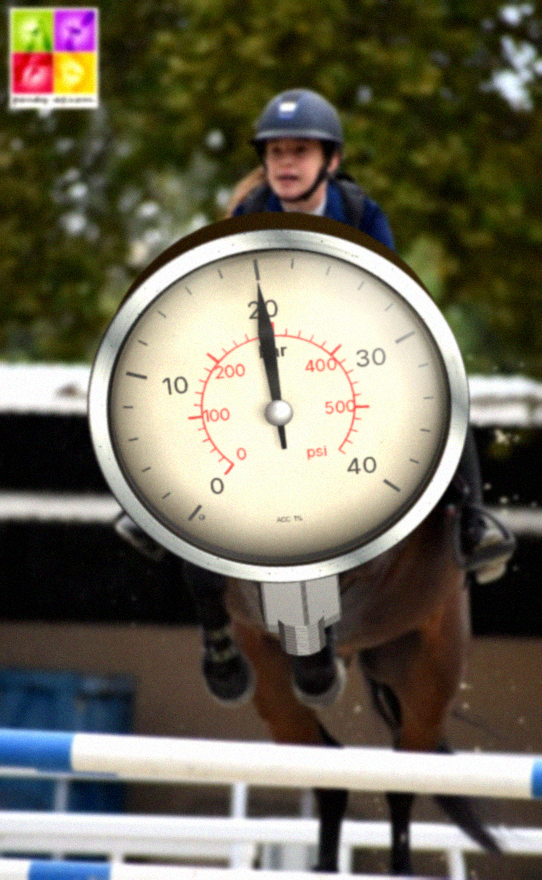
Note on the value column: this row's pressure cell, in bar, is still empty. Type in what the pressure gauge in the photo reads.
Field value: 20 bar
